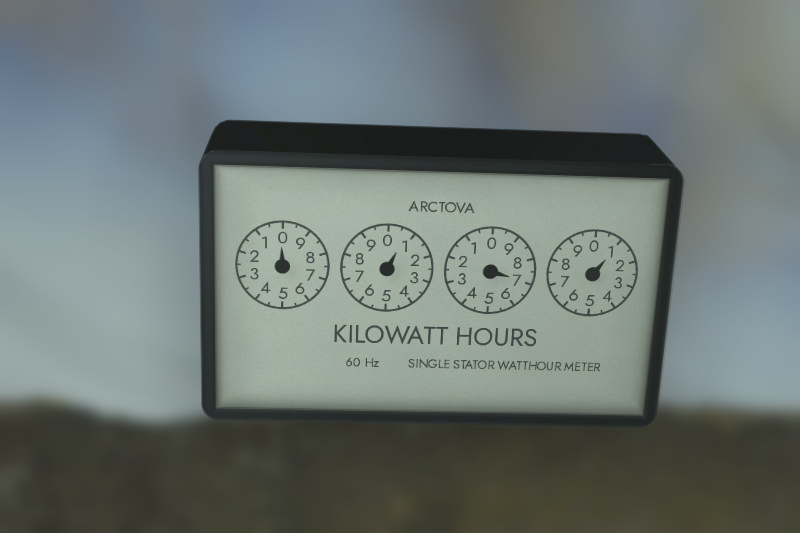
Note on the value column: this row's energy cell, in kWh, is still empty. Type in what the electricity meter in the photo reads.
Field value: 71 kWh
